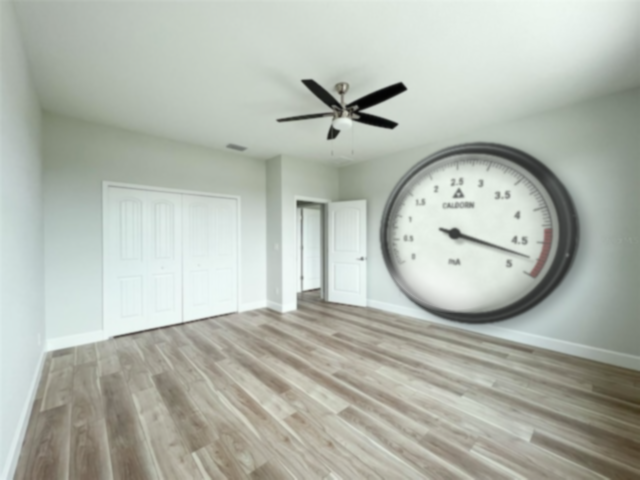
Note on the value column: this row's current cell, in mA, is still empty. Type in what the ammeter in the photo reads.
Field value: 4.75 mA
